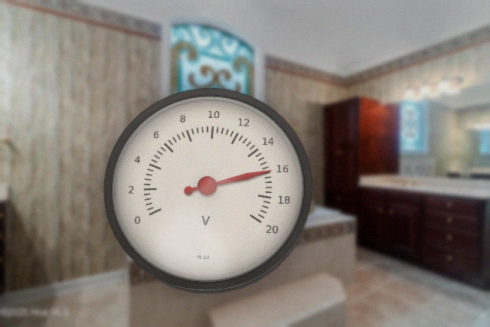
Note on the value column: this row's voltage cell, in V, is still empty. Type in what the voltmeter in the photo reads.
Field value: 16 V
